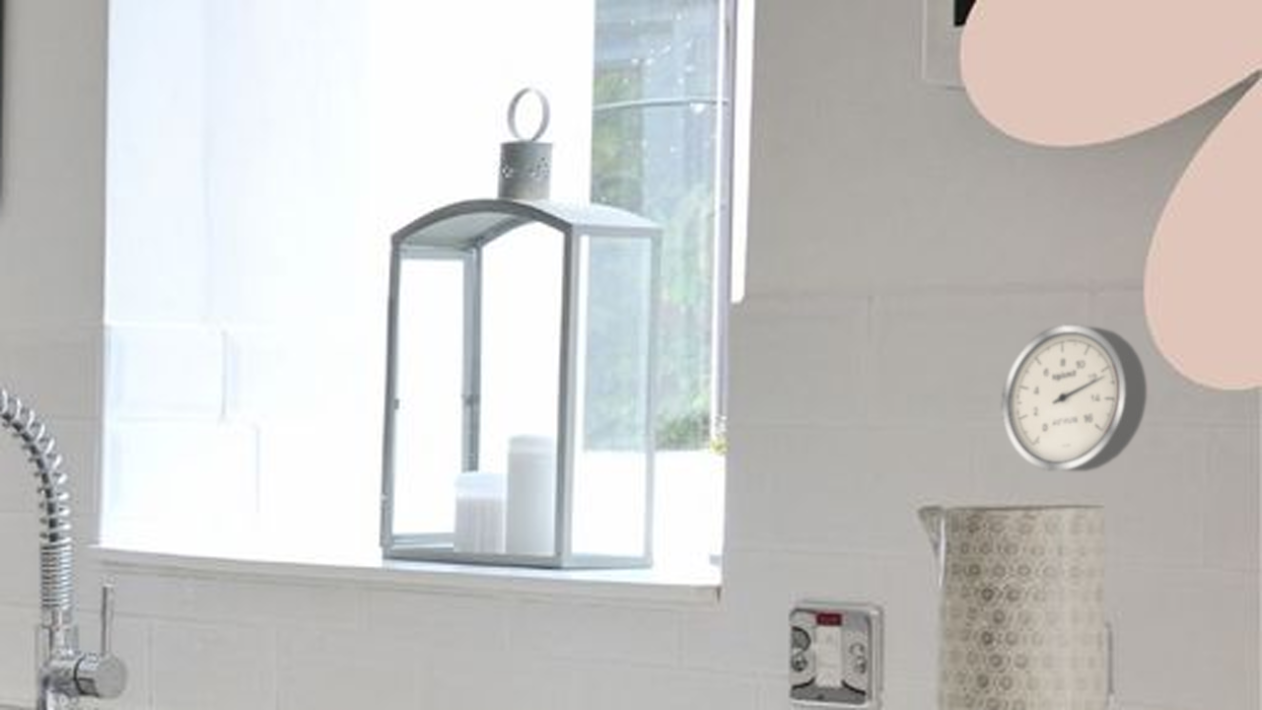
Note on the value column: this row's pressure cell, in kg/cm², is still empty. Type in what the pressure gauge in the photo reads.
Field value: 12.5 kg/cm²
